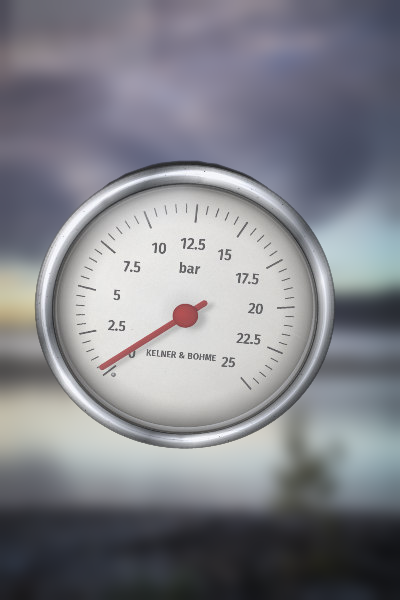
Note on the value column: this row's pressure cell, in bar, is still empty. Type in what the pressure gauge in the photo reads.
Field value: 0.5 bar
